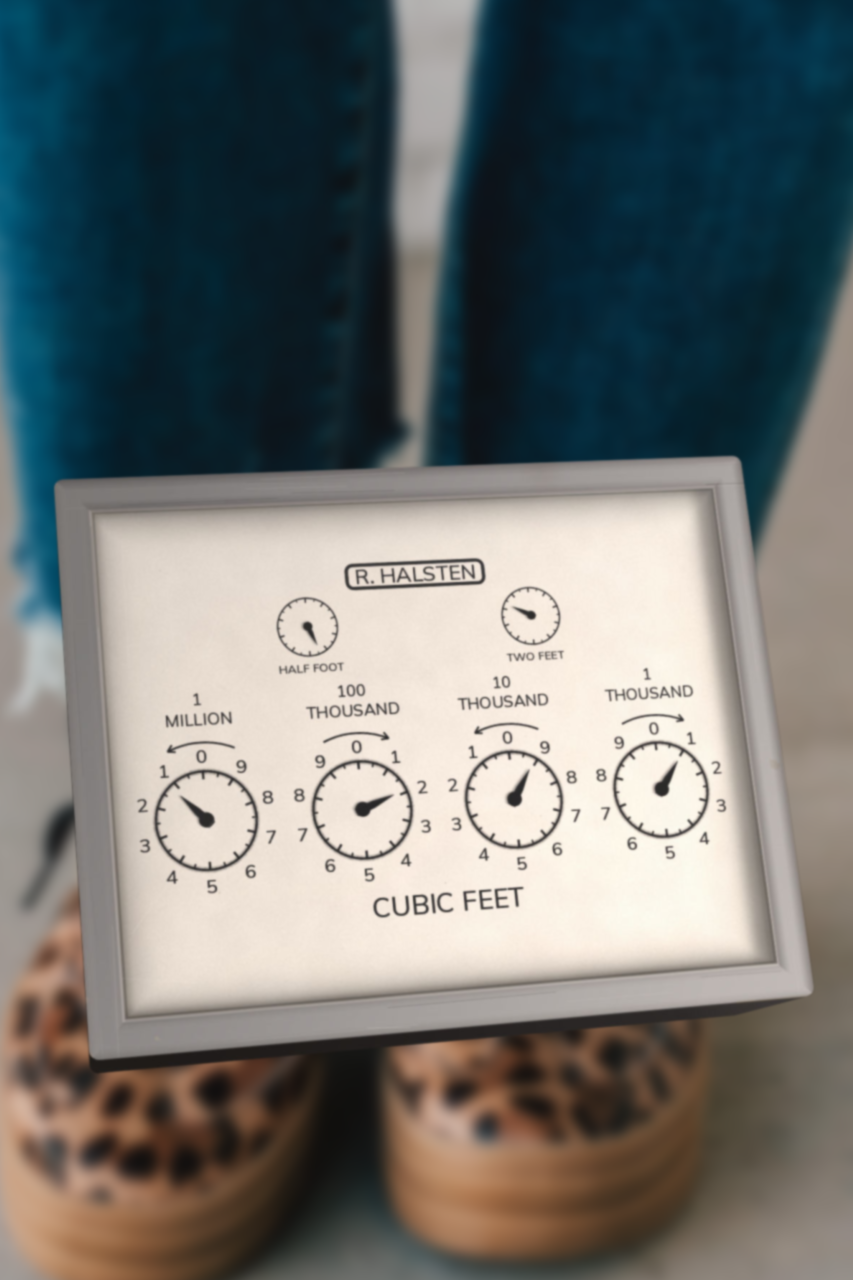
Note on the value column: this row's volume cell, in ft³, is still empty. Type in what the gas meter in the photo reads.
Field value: 119100 ft³
